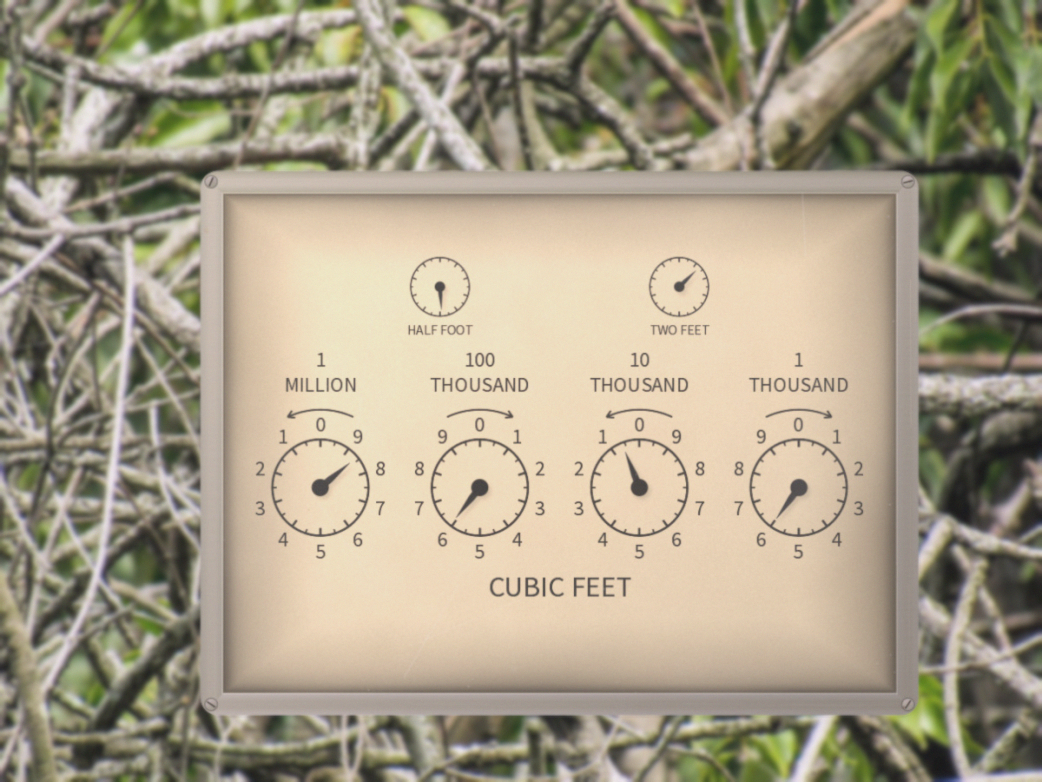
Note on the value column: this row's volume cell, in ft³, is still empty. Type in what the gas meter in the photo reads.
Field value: 860600 ft³
